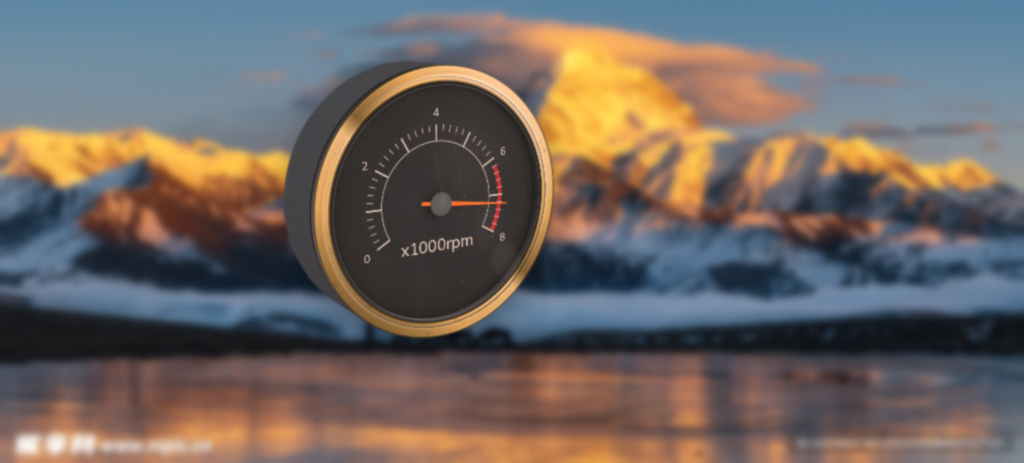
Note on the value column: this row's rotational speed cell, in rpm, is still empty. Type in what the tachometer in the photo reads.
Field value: 7200 rpm
